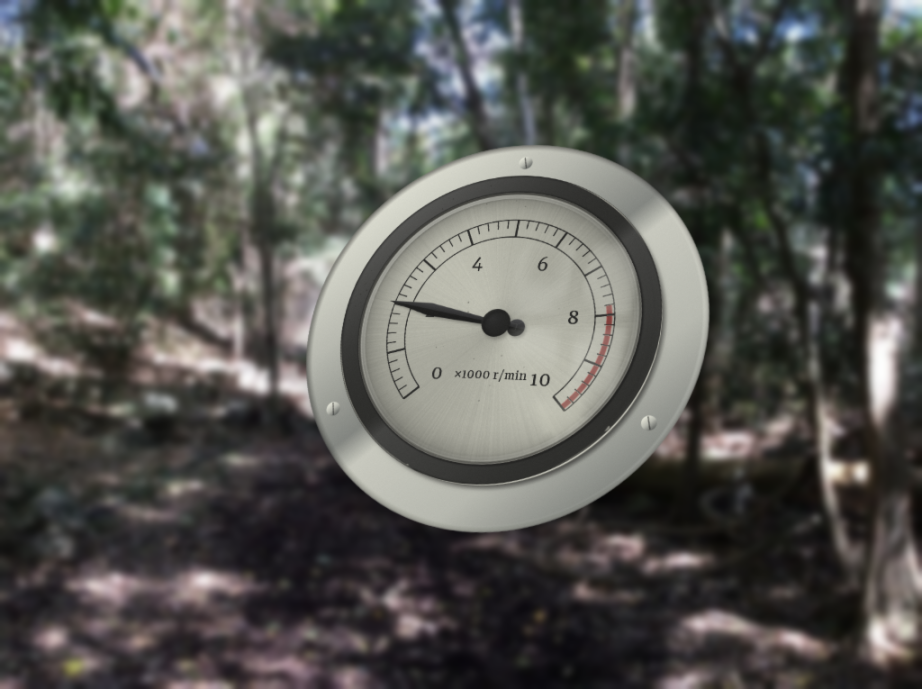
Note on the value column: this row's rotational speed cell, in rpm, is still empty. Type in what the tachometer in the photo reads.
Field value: 2000 rpm
